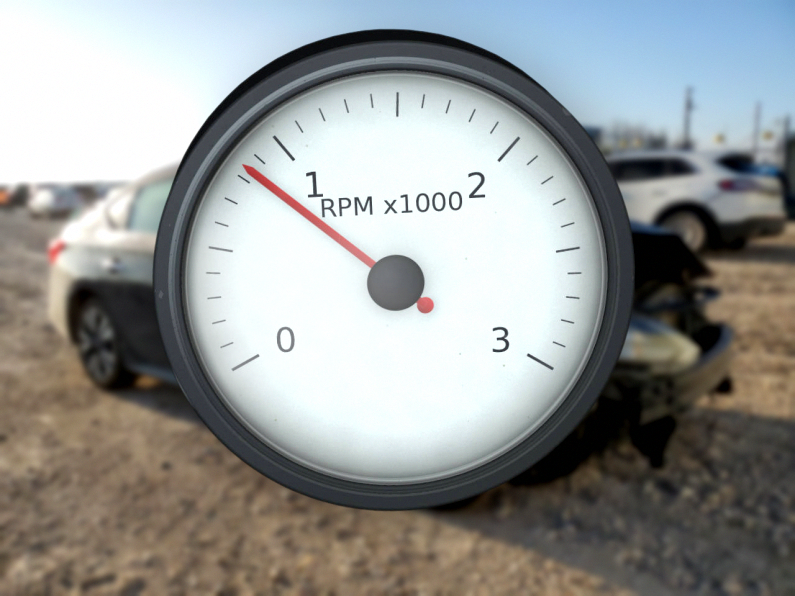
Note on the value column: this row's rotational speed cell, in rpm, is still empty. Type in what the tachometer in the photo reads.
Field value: 850 rpm
